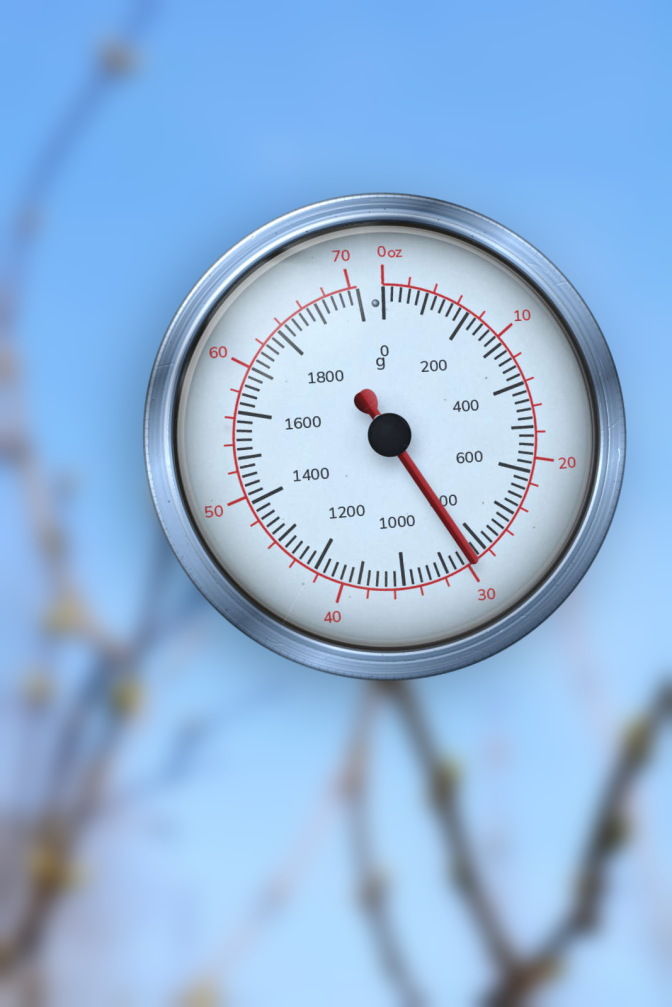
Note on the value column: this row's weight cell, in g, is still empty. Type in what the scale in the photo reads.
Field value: 840 g
